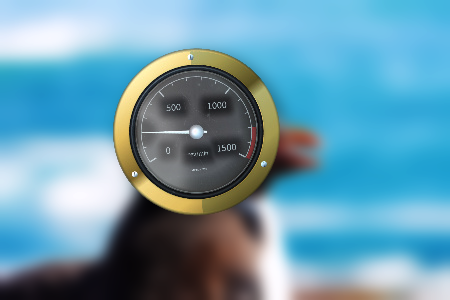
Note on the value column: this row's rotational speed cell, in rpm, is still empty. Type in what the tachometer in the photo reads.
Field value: 200 rpm
